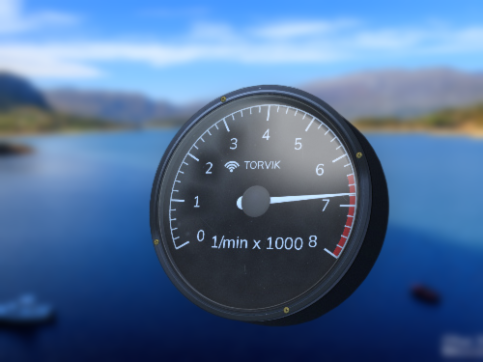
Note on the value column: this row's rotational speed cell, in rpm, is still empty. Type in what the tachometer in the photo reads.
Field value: 6800 rpm
